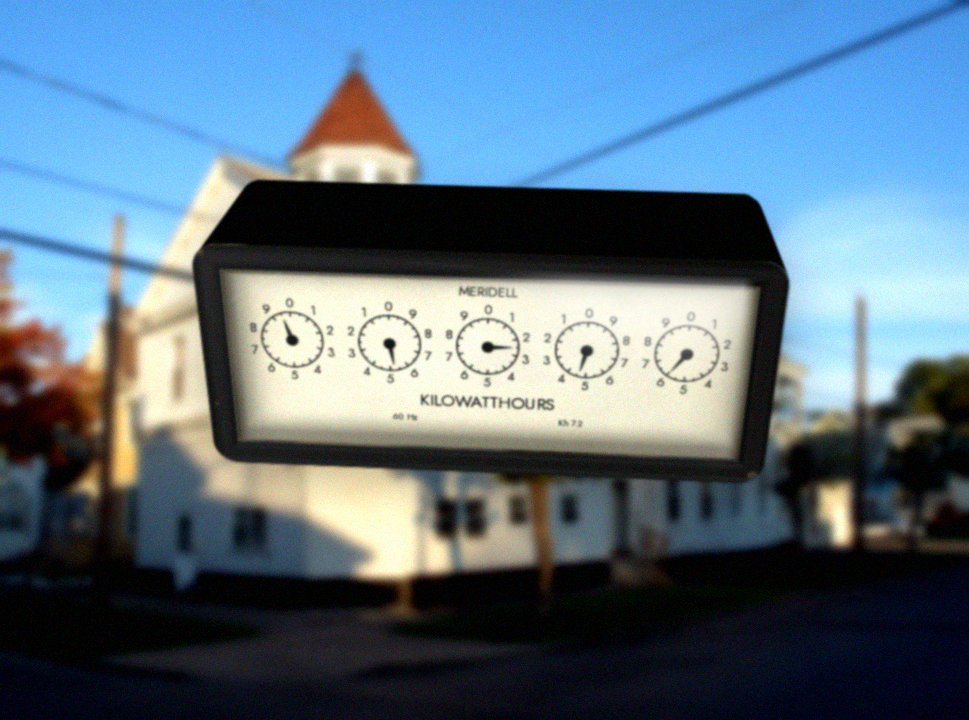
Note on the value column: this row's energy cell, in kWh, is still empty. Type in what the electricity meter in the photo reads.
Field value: 95246 kWh
